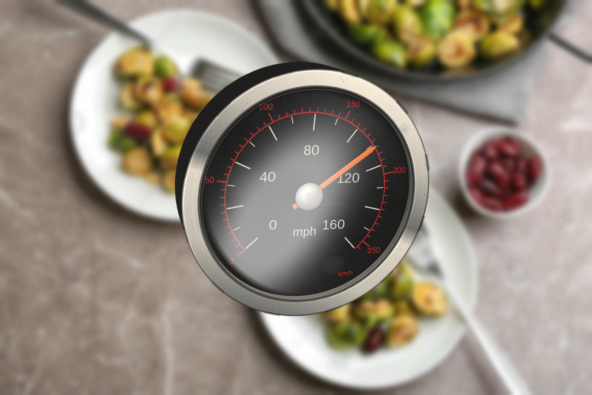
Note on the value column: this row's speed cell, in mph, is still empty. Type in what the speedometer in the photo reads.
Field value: 110 mph
